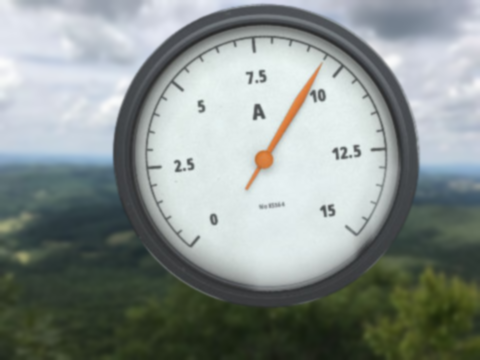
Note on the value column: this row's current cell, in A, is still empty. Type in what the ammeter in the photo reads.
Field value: 9.5 A
